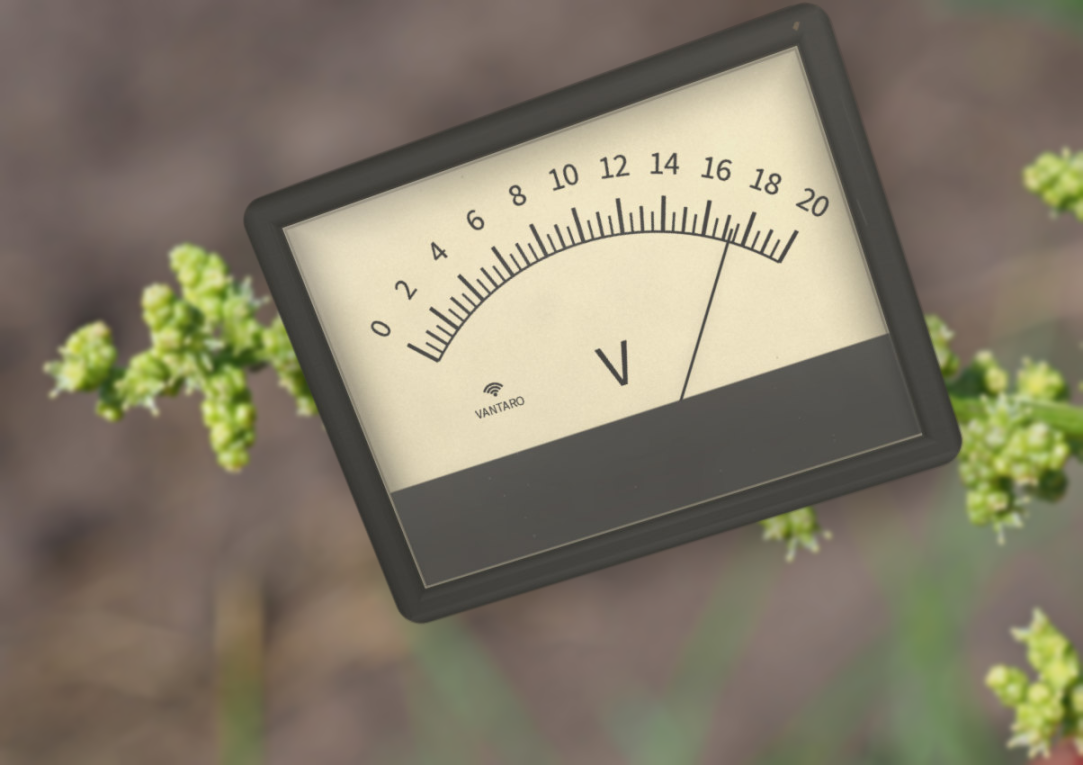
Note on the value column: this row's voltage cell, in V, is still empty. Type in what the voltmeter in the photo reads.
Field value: 17.25 V
